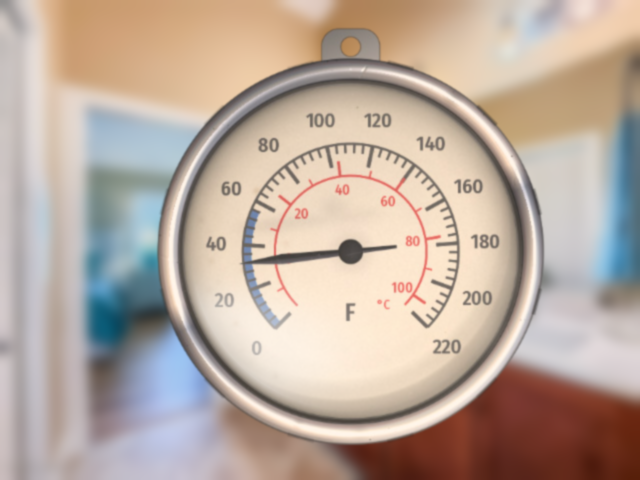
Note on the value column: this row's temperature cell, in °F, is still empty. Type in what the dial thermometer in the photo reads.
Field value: 32 °F
